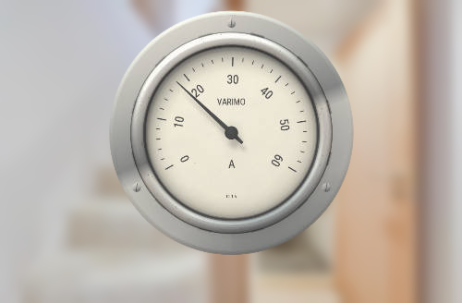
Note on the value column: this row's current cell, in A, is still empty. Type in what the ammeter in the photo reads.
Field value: 18 A
